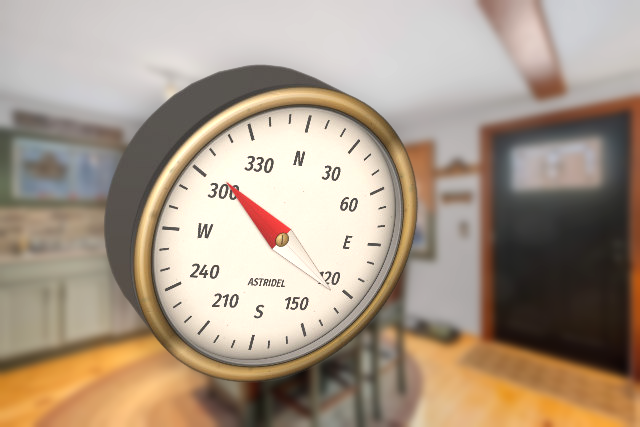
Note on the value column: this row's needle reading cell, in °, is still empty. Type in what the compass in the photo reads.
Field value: 305 °
